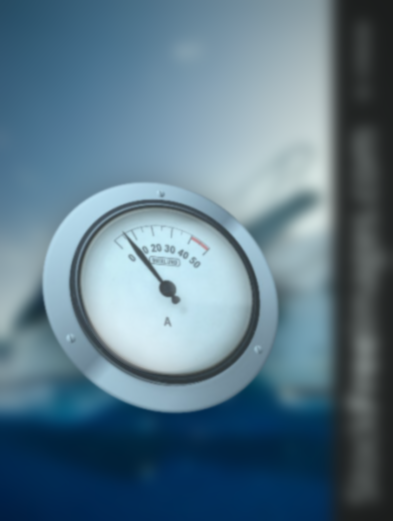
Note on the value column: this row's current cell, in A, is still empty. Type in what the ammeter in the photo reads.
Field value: 5 A
